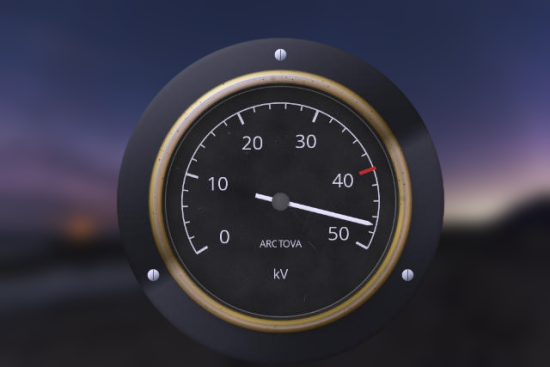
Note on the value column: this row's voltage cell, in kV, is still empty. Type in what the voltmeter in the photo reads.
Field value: 47 kV
